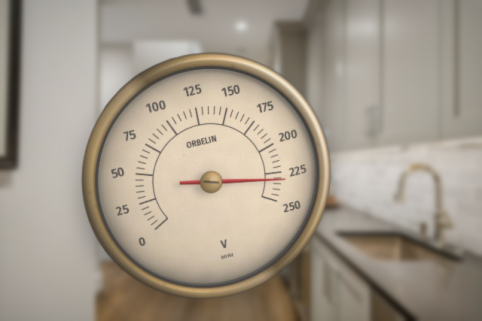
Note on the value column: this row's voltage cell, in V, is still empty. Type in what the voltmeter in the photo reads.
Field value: 230 V
